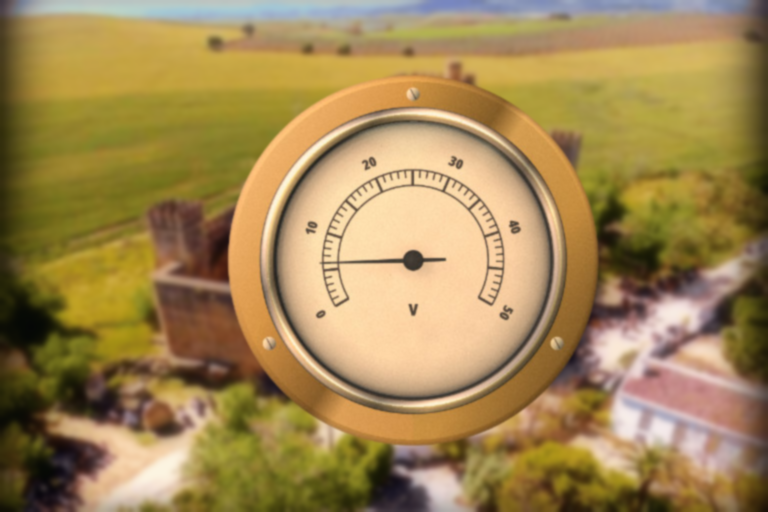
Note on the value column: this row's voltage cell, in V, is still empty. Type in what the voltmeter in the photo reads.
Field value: 6 V
